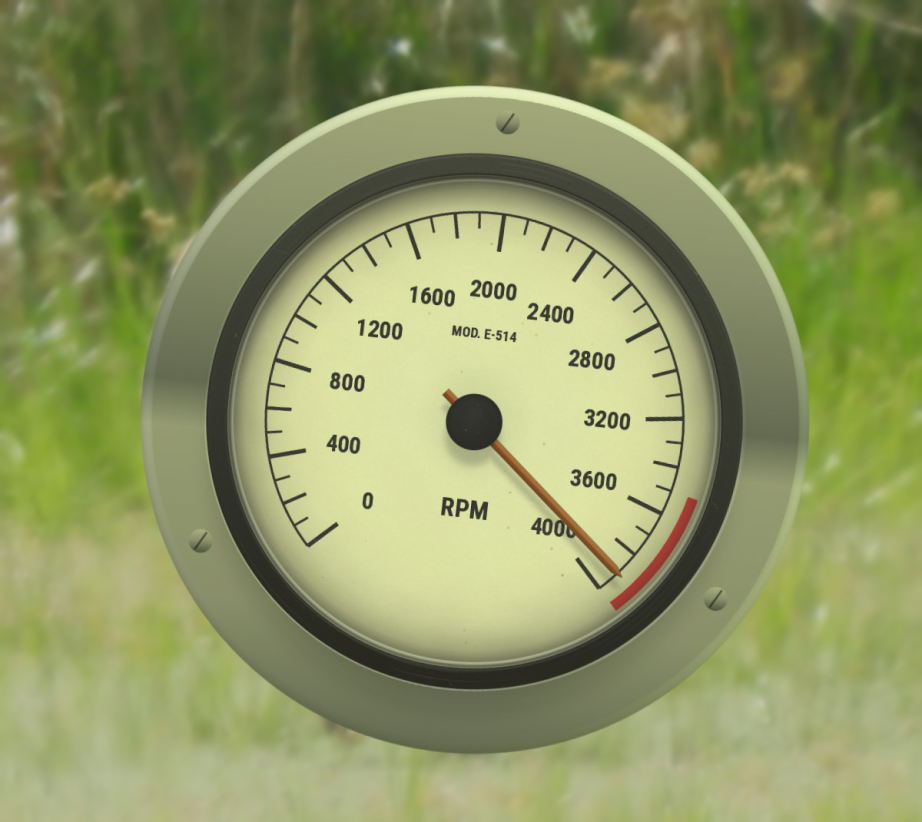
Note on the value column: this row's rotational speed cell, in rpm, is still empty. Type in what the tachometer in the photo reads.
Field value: 3900 rpm
